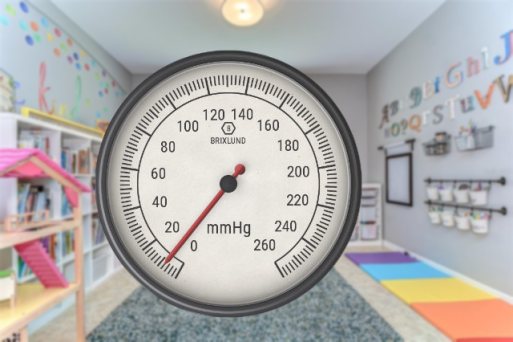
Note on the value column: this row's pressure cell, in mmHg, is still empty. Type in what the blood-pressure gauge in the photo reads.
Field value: 8 mmHg
